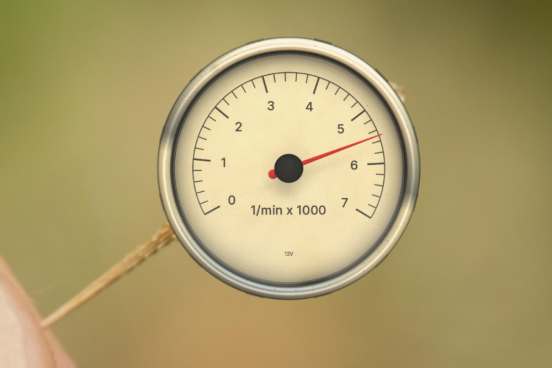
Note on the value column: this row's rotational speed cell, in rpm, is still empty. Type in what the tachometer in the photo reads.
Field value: 5500 rpm
